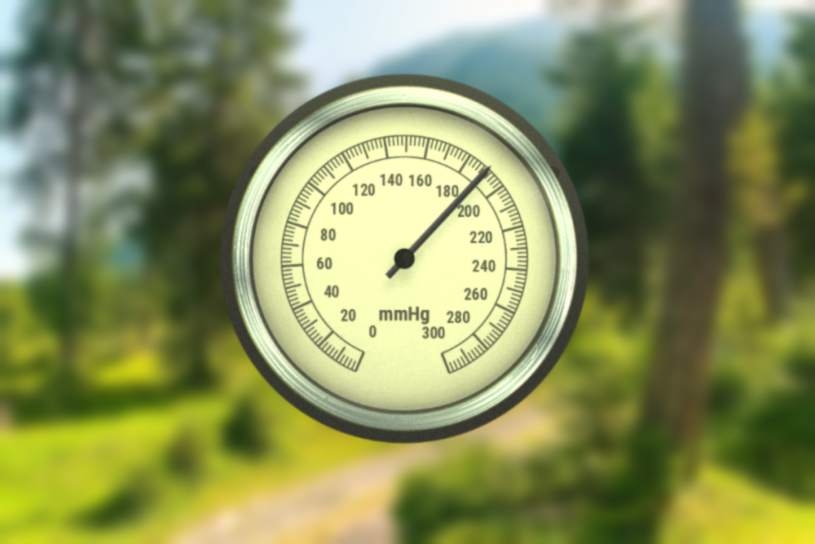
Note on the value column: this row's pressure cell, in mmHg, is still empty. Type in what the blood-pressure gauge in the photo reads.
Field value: 190 mmHg
